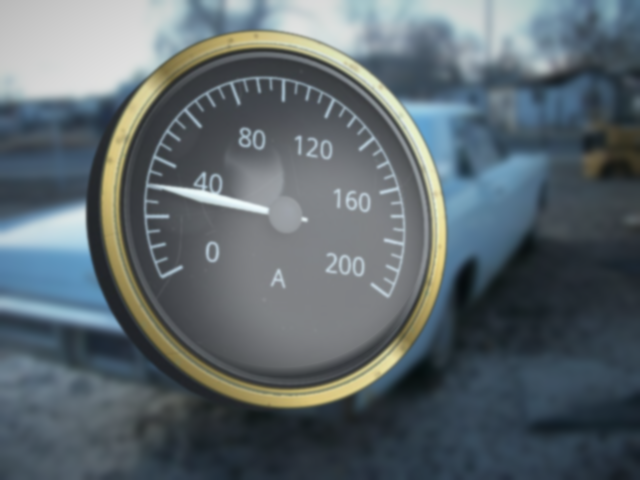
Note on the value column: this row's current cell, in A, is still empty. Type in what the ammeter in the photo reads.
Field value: 30 A
